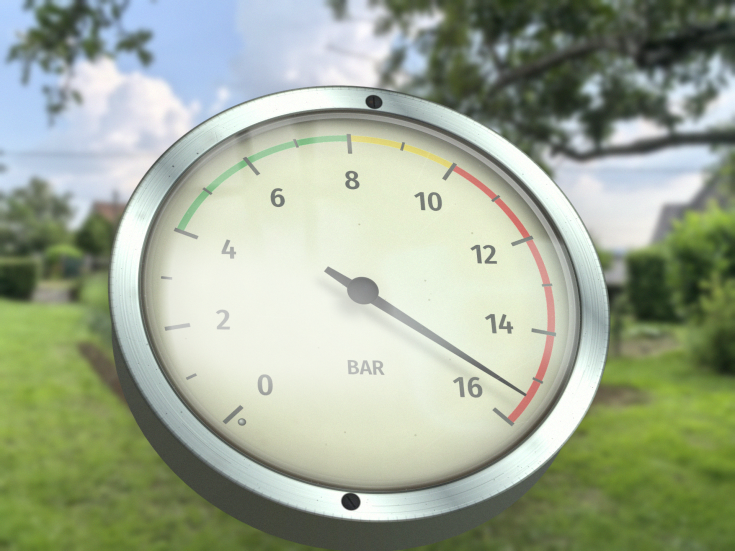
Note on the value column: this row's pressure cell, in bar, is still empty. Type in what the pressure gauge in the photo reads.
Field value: 15.5 bar
